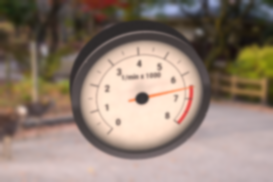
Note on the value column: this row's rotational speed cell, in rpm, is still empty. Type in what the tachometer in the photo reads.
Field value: 6500 rpm
